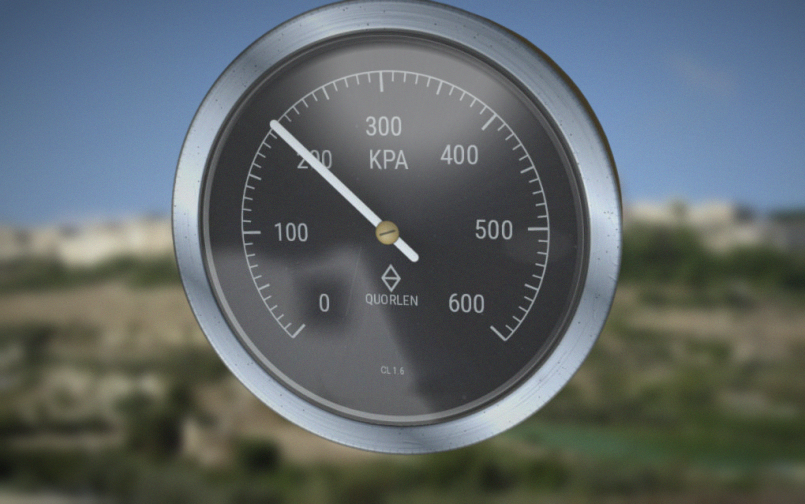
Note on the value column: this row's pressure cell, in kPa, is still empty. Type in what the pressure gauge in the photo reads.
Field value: 200 kPa
